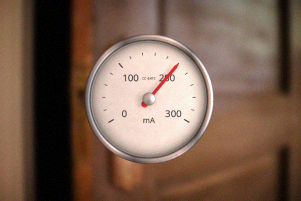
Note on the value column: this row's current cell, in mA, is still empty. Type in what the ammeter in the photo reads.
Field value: 200 mA
